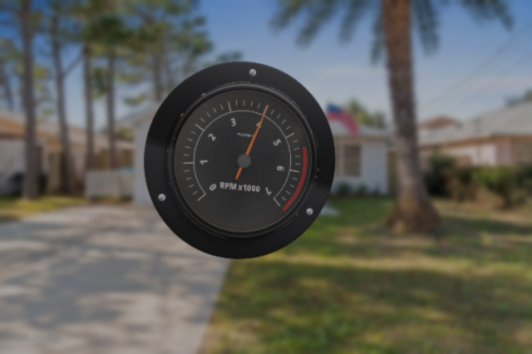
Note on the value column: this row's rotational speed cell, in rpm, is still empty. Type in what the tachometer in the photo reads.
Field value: 4000 rpm
